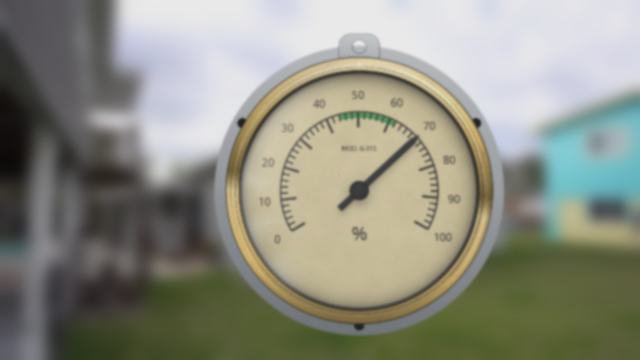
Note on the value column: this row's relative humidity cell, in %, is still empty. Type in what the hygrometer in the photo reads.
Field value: 70 %
